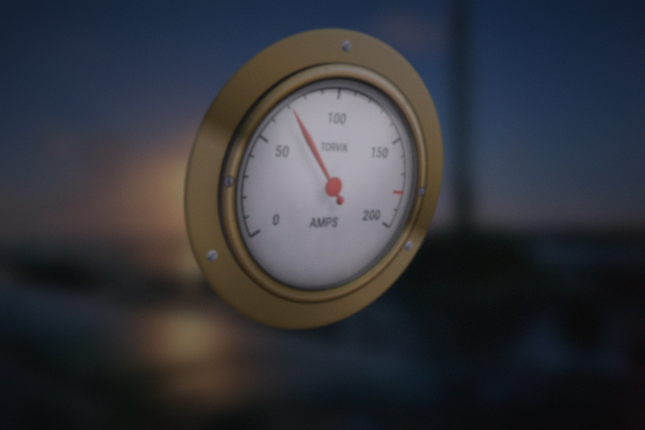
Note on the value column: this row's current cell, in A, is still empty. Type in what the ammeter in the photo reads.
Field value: 70 A
